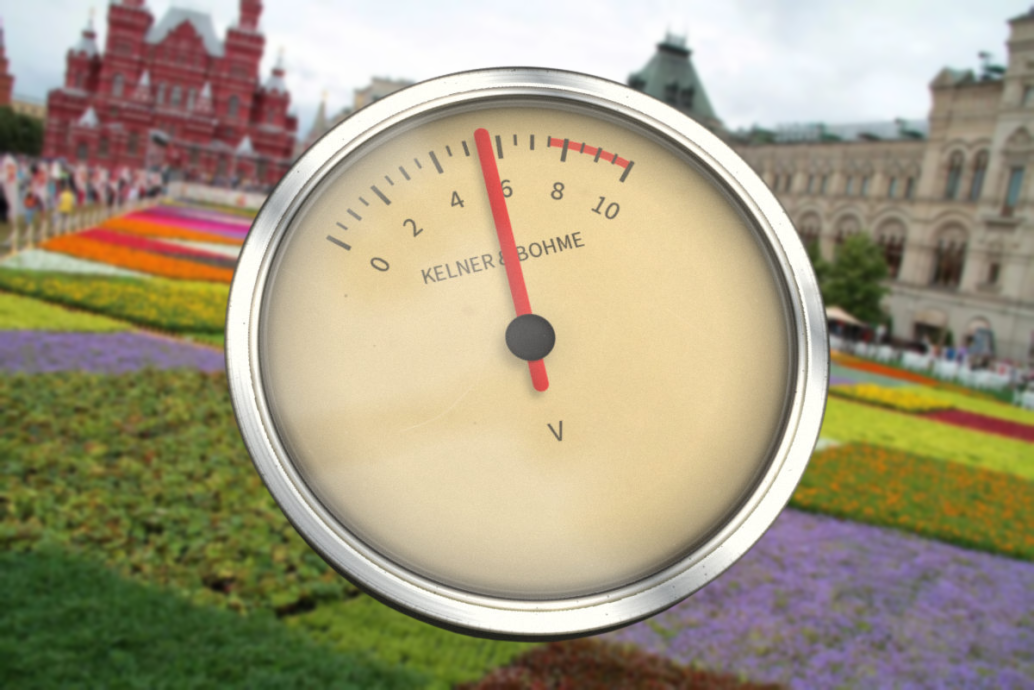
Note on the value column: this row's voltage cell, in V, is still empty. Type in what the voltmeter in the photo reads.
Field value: 5.5 V
